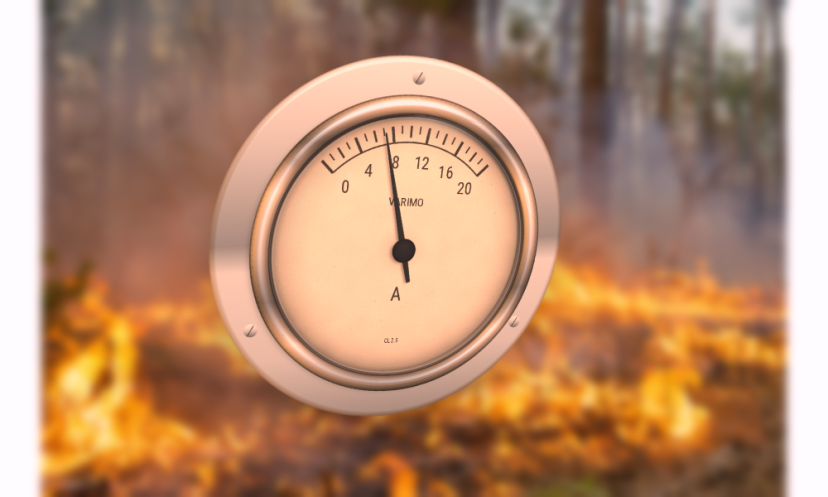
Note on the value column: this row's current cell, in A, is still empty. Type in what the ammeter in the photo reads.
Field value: 7 A
